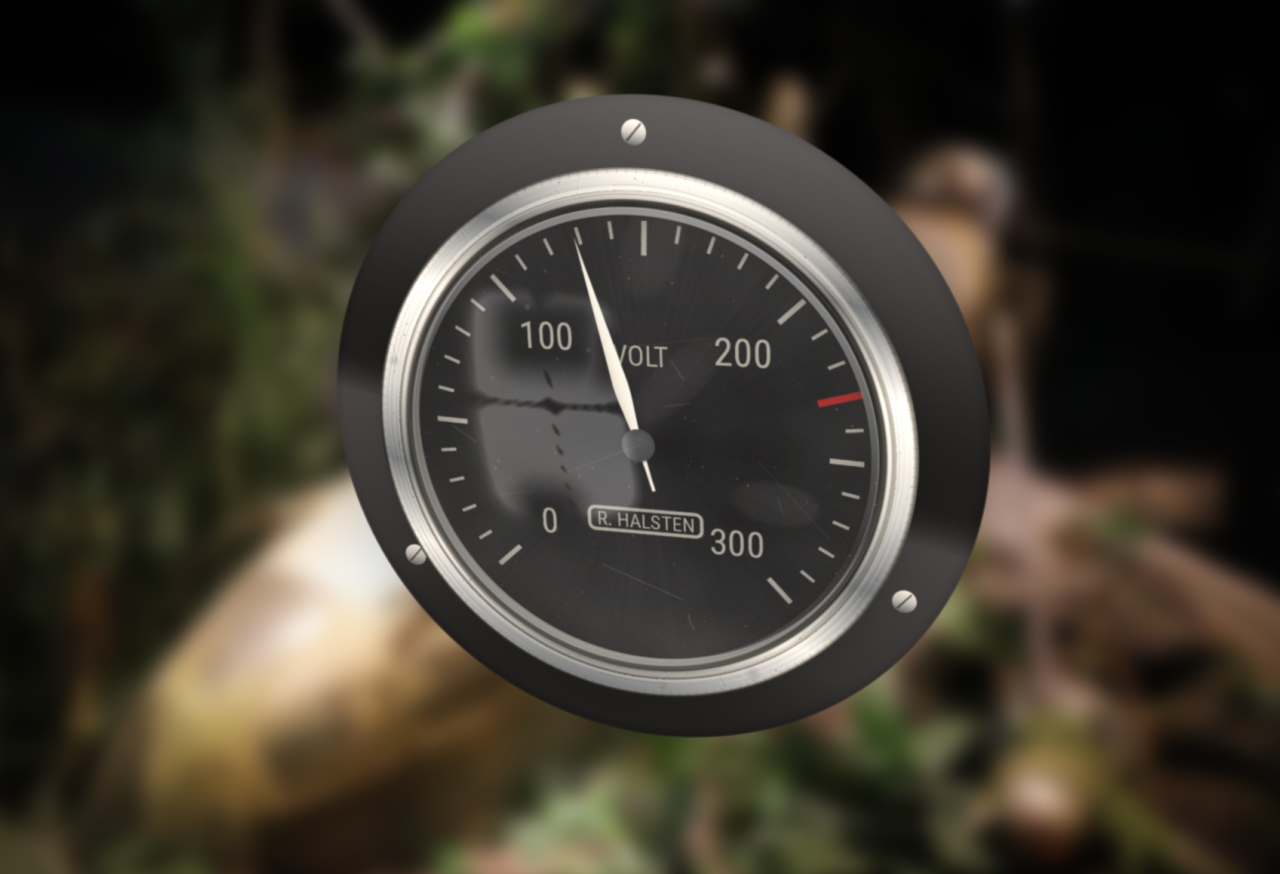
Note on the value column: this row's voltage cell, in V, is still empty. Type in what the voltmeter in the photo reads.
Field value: 130 V
